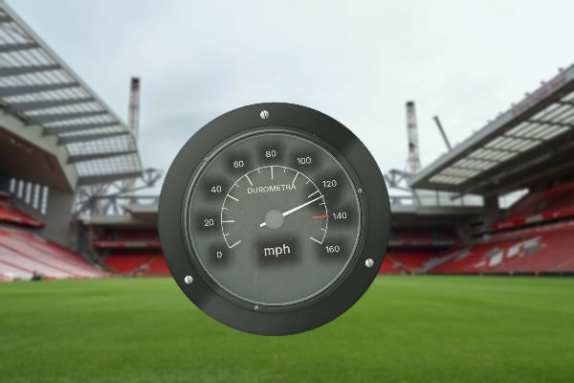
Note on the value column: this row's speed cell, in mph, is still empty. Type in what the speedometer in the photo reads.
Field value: 125 mph
